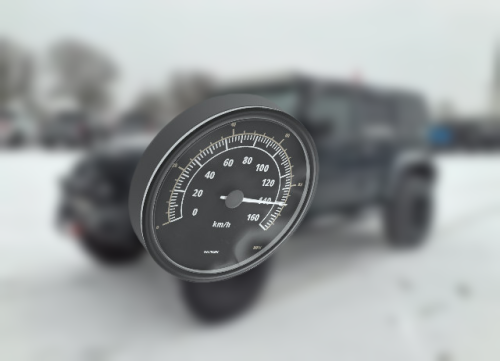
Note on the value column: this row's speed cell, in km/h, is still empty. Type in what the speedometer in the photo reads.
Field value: 140 km/h
